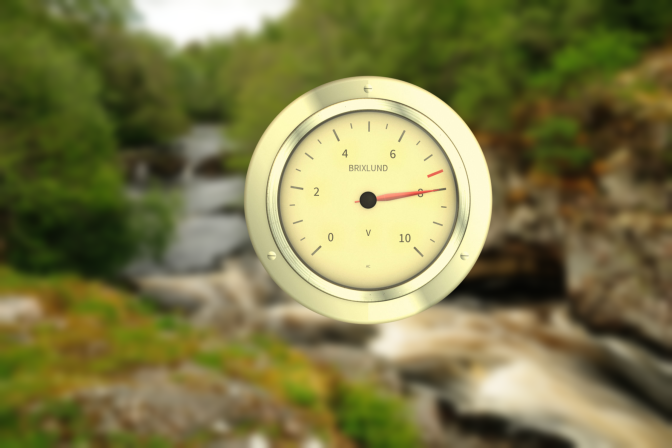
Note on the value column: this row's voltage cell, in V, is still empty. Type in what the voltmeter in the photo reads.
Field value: 8 V
